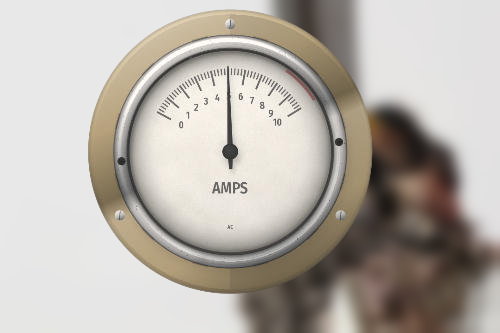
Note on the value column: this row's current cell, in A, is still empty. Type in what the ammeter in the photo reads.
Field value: 5 A
